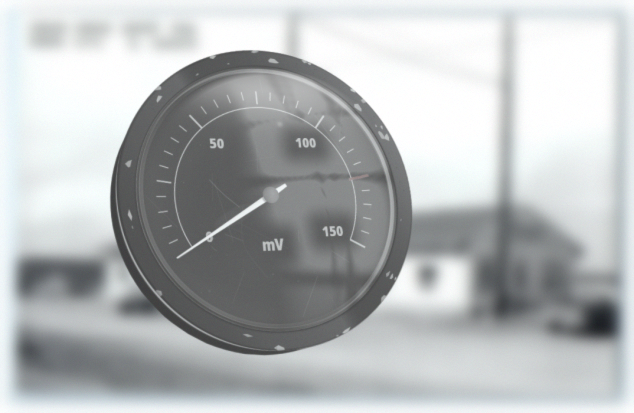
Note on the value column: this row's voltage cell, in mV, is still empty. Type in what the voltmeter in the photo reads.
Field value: 0 mV
